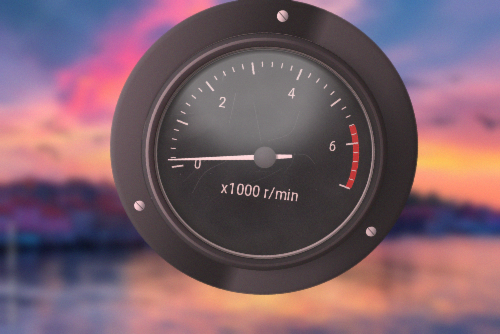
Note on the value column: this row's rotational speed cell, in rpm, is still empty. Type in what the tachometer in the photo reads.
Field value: 200 rpm
